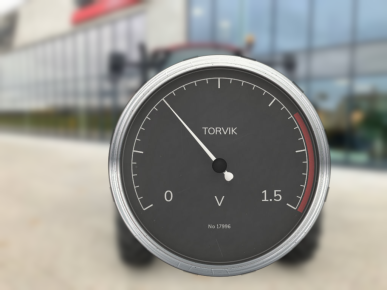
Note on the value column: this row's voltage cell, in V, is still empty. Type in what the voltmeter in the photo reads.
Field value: 0.5 V
